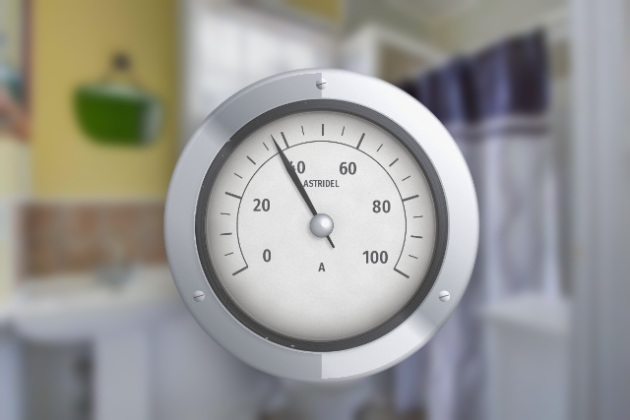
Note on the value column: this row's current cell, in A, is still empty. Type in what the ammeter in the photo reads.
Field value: 37.5 A
